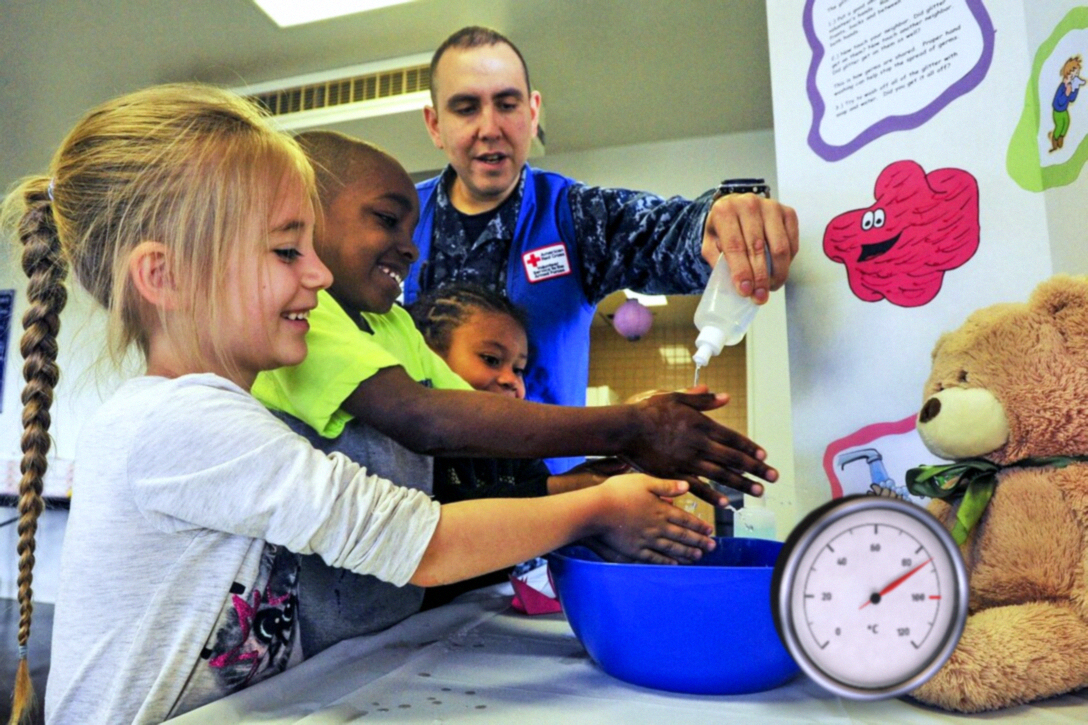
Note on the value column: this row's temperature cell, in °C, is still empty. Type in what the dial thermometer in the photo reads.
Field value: 85 °C
